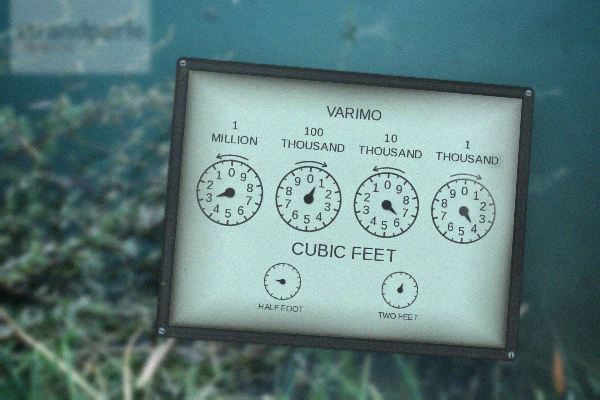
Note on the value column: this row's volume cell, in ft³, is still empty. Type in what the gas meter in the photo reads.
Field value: 306400 ft³
